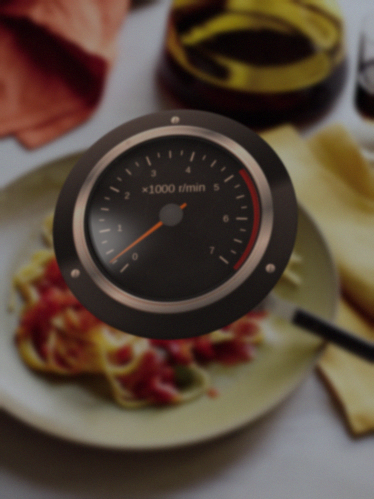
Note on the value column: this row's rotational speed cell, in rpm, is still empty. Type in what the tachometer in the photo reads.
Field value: 250 rpm
